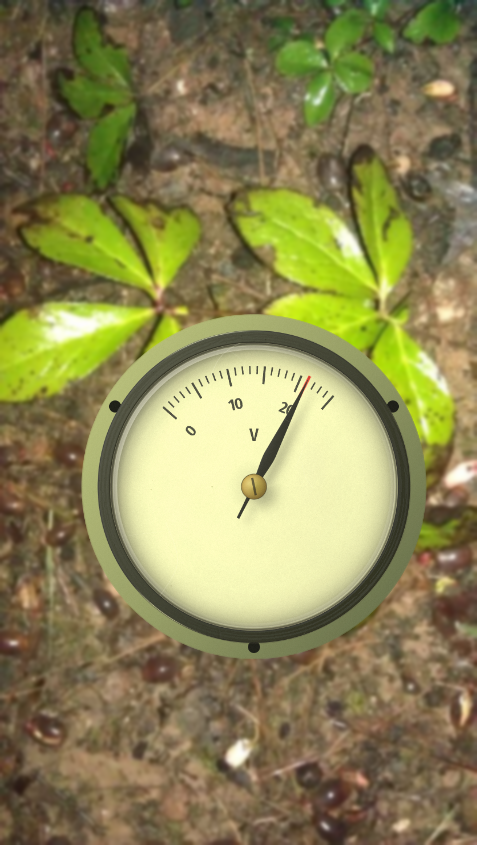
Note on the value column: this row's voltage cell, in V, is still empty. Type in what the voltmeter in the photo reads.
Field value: 21 V
